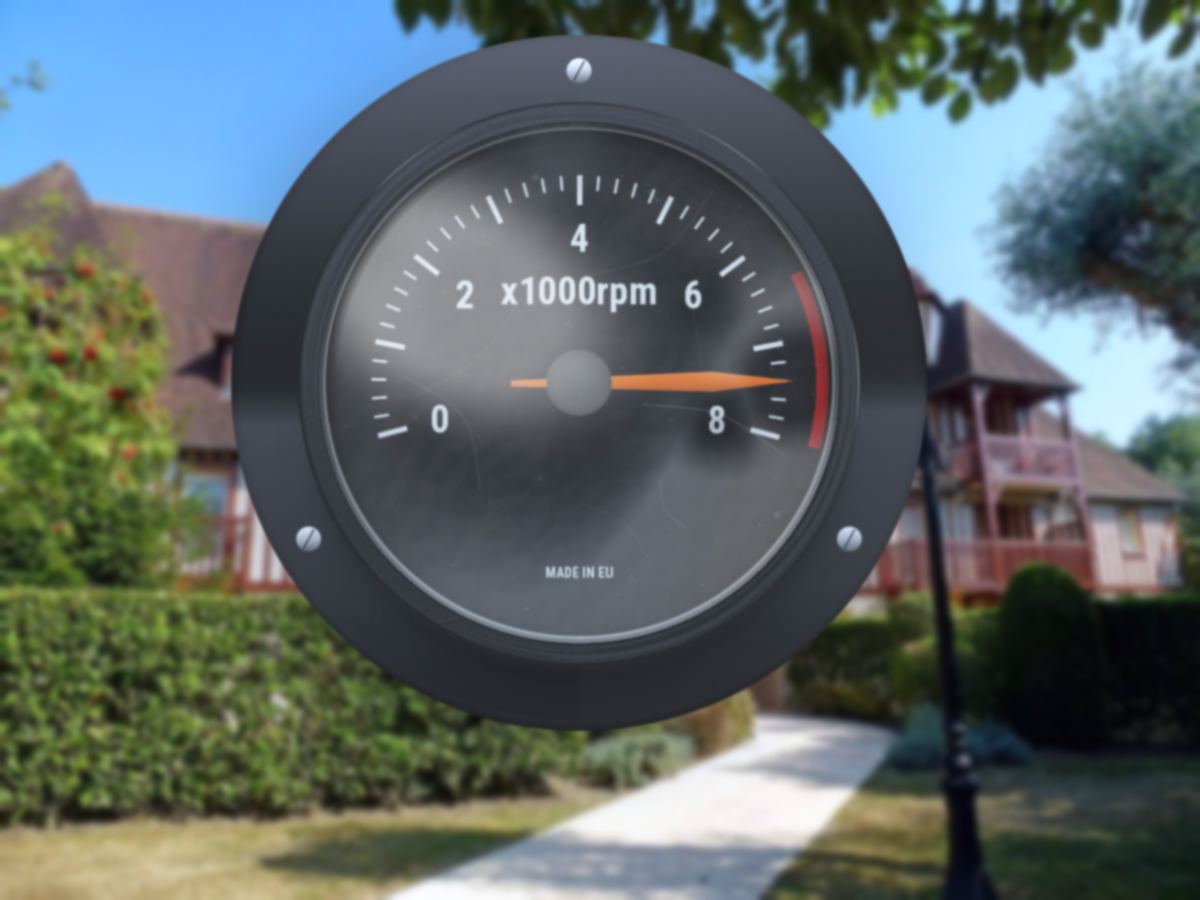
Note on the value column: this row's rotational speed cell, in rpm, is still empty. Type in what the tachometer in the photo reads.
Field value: 7400 rpm
